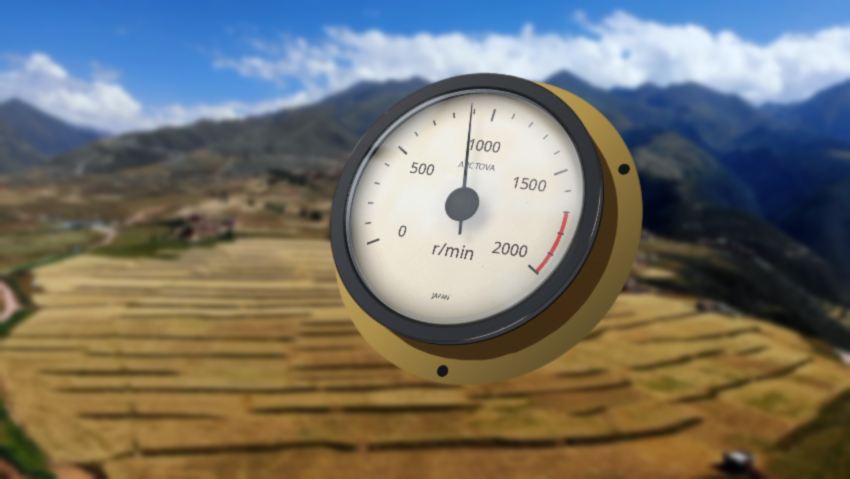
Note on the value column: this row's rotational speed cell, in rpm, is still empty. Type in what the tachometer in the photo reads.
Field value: 900 rpm
